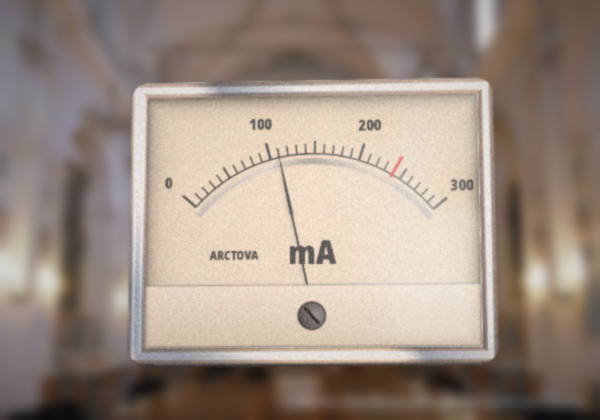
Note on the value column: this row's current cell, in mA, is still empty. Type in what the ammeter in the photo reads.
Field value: 110 mA
